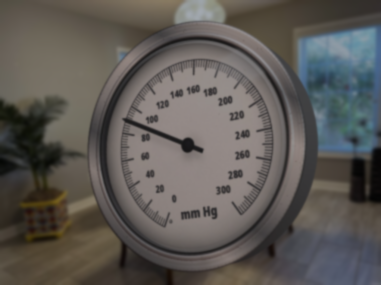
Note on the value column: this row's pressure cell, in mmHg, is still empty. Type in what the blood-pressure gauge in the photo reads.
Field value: 90 mmHg
